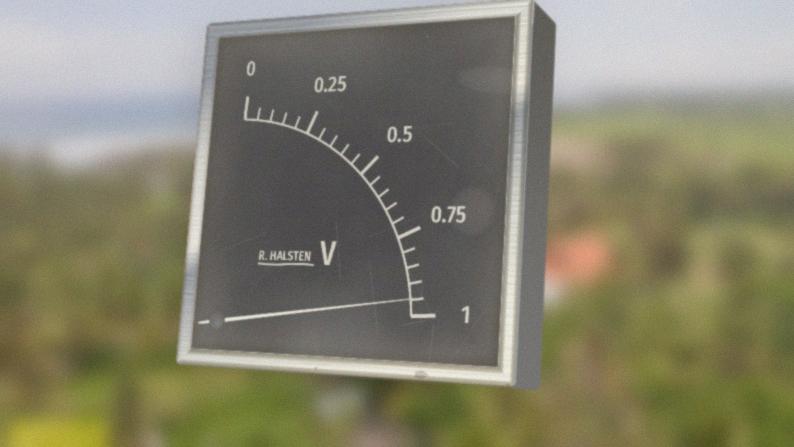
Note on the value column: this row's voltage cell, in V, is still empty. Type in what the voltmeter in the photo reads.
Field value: 0.95 V
